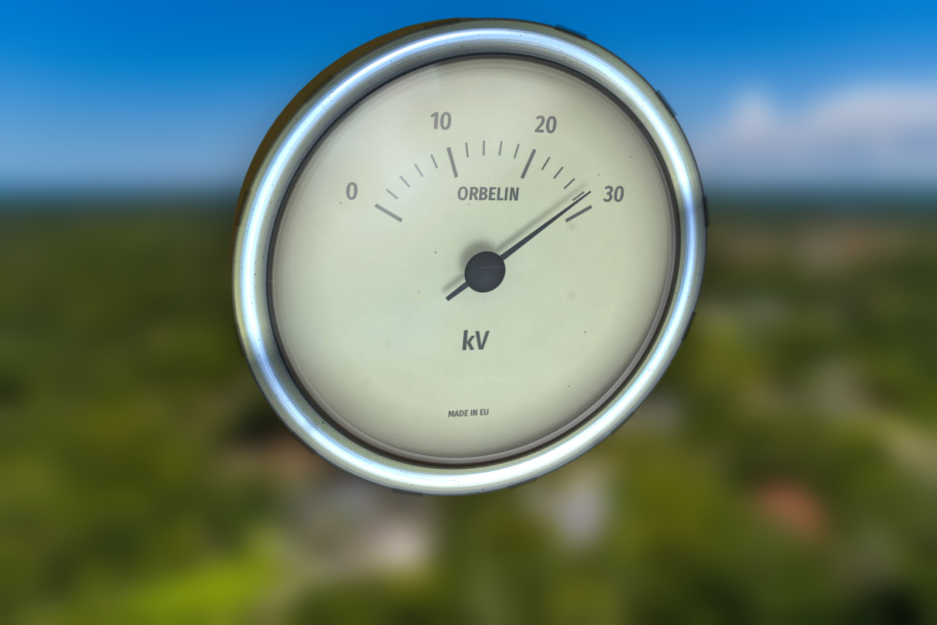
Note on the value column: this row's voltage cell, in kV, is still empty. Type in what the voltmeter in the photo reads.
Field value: 28 kV
